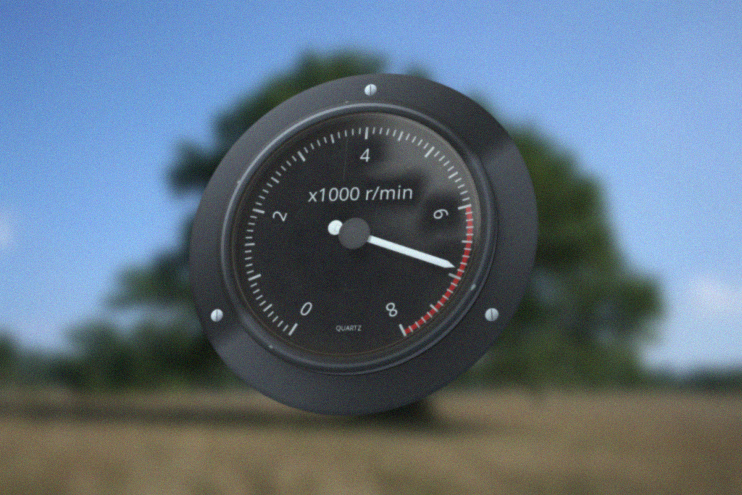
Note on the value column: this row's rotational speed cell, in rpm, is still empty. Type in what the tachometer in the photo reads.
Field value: 6900 rpm
